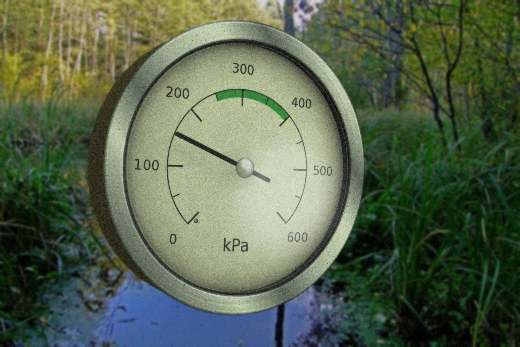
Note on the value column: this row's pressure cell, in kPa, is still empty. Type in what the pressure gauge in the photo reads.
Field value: 150 kPa
